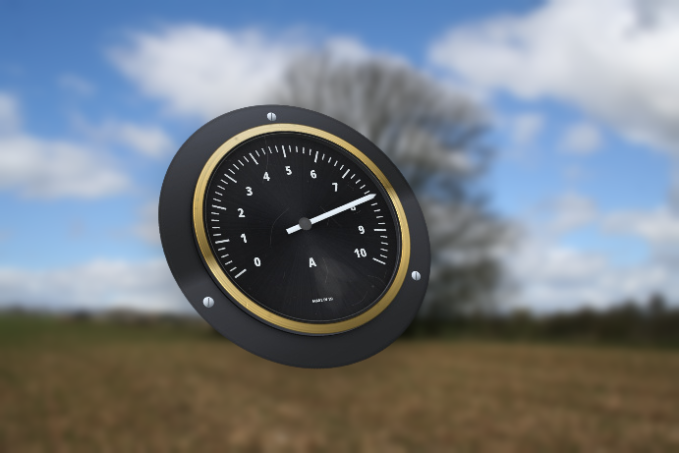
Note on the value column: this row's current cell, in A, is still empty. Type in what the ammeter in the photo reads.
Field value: 8 A
